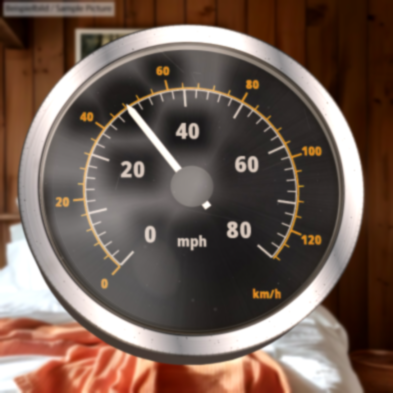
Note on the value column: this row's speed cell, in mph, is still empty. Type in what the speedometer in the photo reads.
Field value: 30 mph
